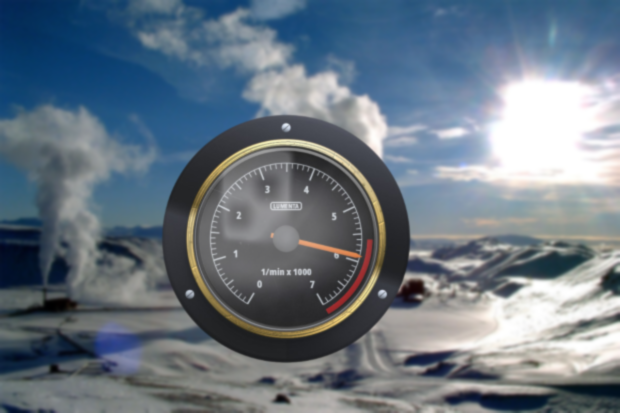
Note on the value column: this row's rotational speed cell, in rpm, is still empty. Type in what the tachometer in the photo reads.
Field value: 5900 rpm
